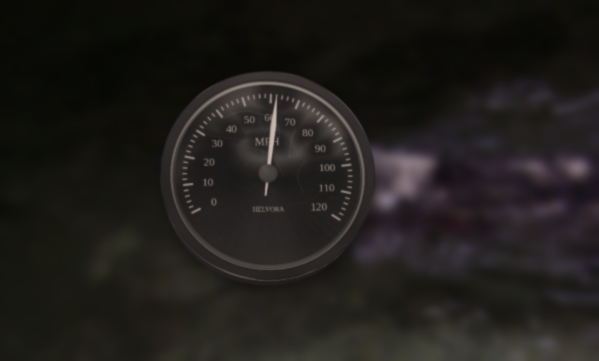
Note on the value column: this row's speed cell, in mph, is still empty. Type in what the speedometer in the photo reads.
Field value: 62 mph
